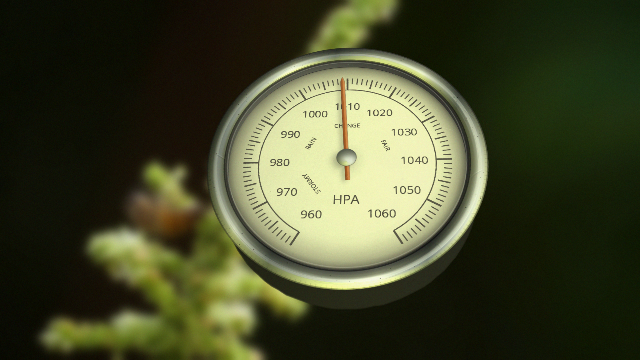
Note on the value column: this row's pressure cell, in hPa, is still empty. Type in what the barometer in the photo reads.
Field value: 1009 hPa
